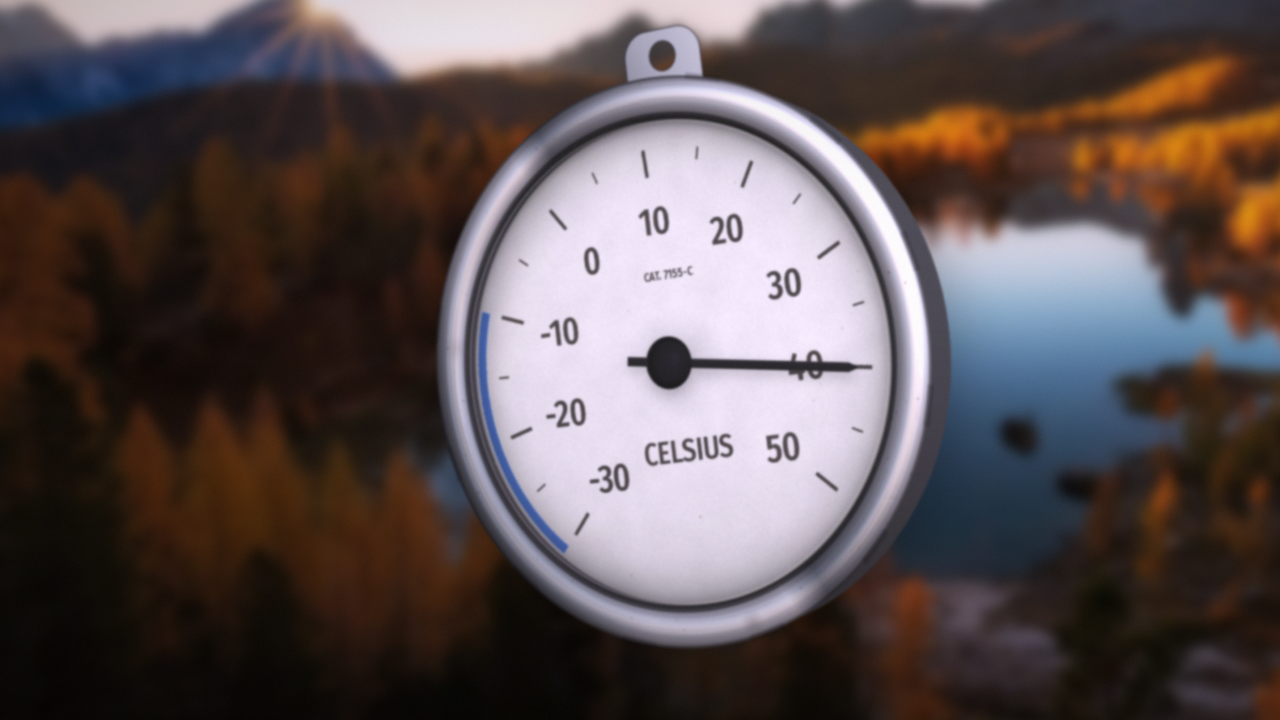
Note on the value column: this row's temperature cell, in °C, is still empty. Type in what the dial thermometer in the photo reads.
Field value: 40 °C
